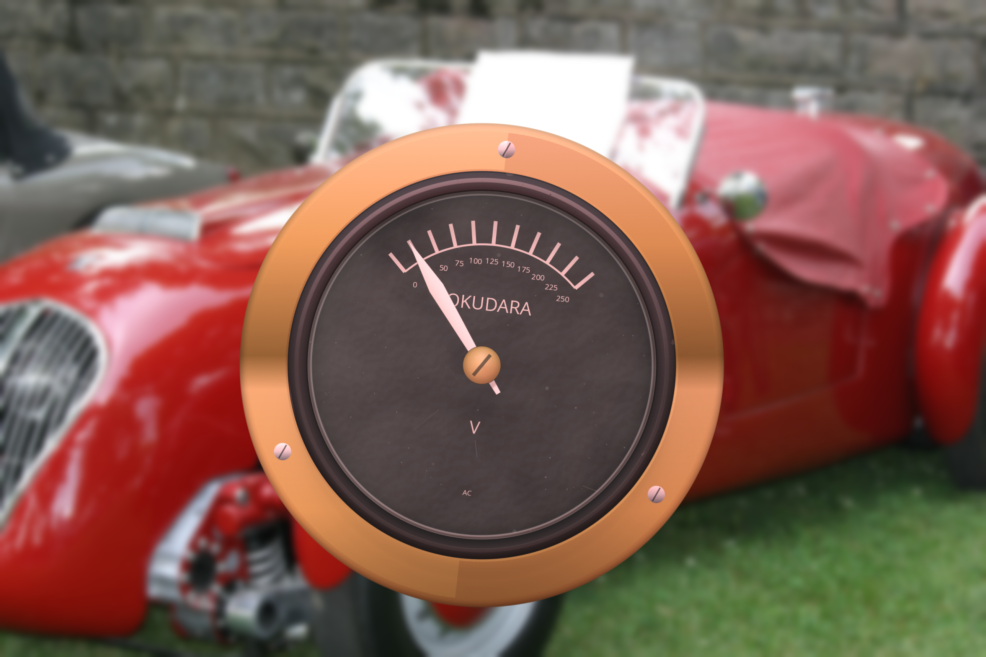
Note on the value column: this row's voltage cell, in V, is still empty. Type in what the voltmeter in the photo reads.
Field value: 25 V
